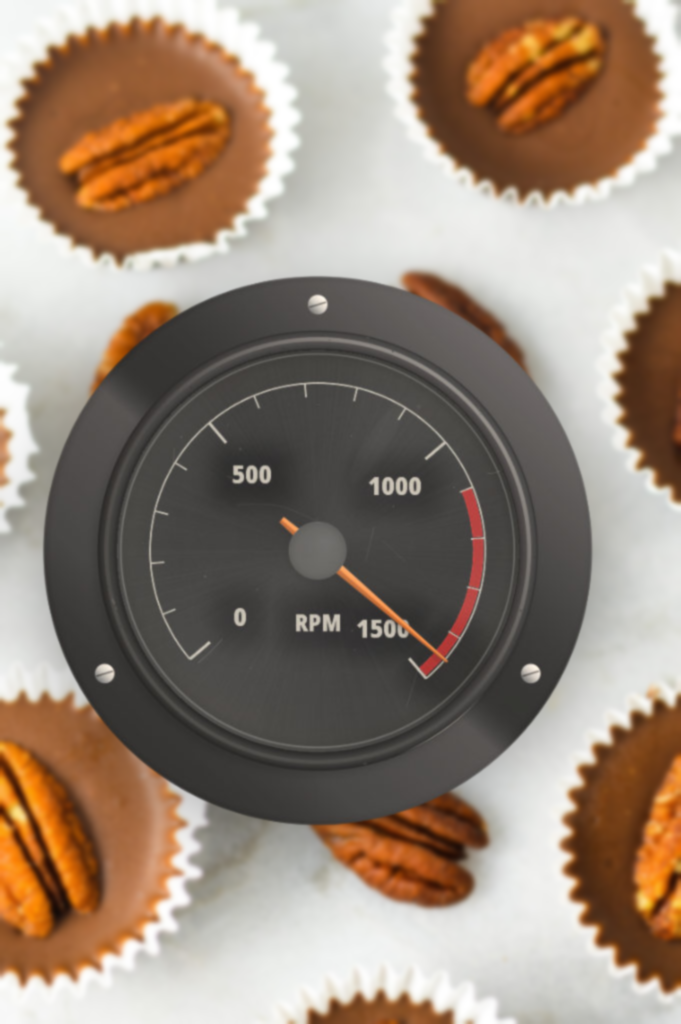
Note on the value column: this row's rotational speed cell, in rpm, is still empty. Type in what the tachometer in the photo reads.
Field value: 1450 rpm
